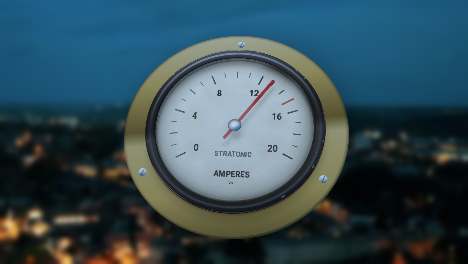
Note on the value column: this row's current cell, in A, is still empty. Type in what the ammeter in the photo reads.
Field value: 13 A
